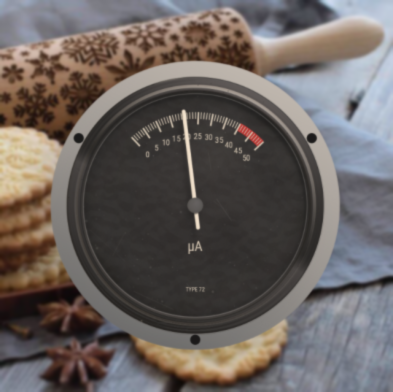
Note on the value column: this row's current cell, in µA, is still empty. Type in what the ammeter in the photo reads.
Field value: 20 µA
